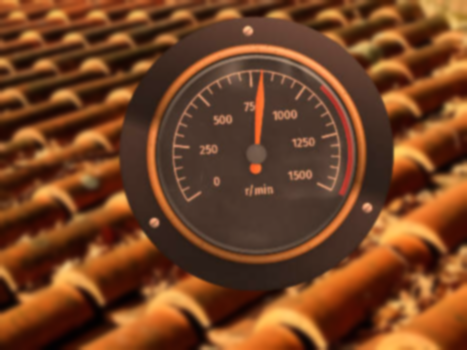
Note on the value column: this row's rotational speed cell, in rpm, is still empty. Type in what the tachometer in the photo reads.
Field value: 800 rpm
